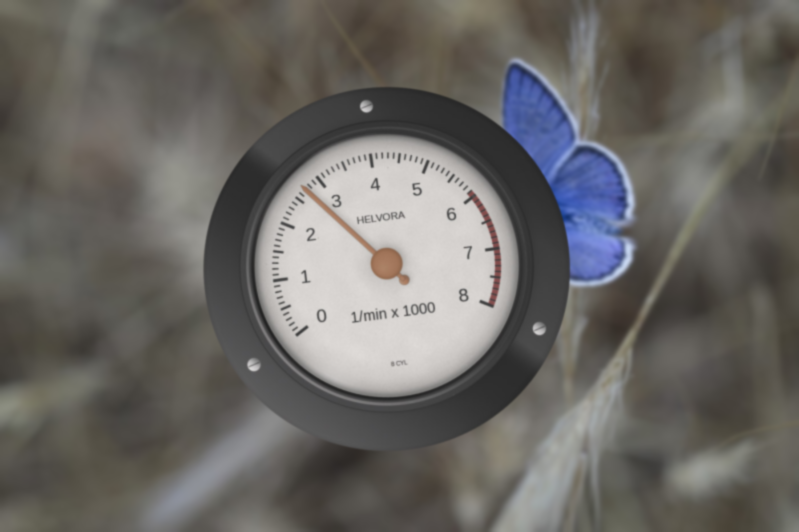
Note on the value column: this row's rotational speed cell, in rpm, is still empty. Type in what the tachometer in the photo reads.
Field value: 2700 rpm
